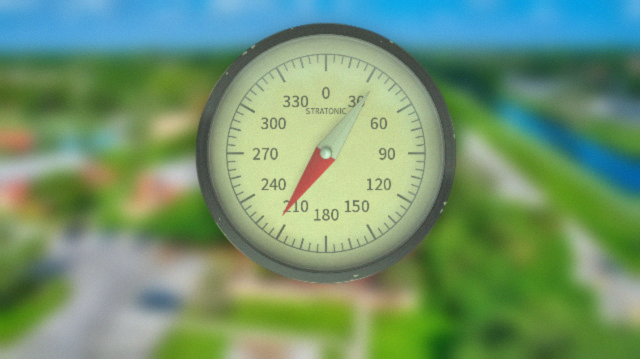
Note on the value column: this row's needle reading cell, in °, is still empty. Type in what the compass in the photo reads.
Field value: 215 °
